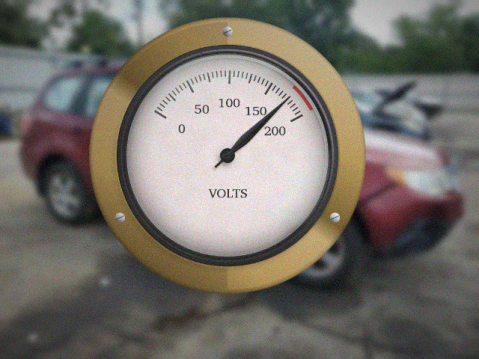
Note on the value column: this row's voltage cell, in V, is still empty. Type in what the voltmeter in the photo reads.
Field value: 175 V
